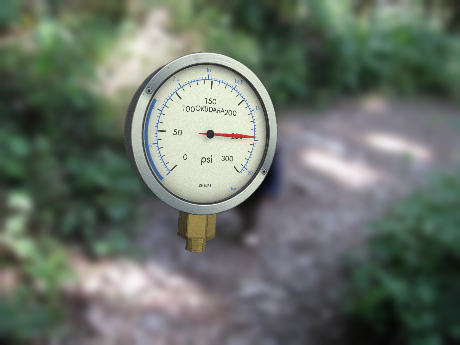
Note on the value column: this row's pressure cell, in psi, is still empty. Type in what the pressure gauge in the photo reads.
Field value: 250 psi
